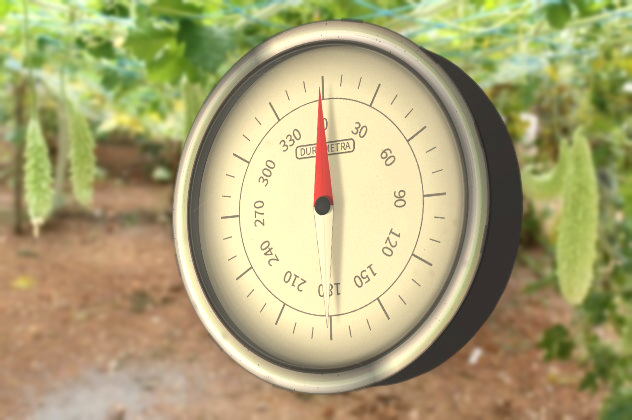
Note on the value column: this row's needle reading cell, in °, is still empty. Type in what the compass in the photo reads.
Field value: 0 °
